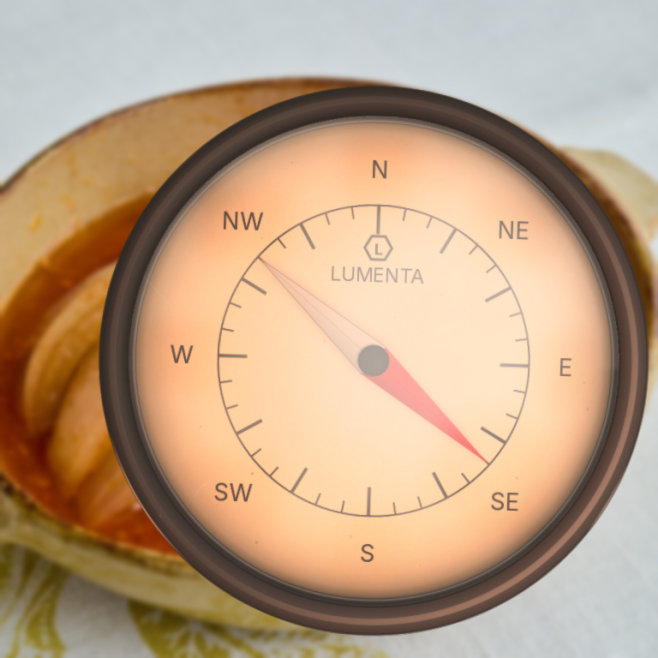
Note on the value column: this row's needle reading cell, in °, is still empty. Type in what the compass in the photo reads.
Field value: 130 °
